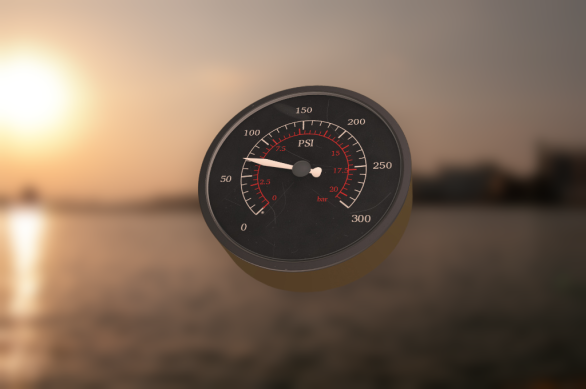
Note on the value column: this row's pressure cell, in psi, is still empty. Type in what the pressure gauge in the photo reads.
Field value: 70 psi
